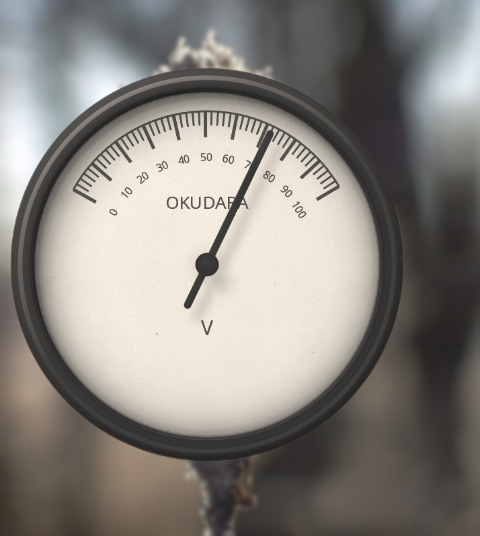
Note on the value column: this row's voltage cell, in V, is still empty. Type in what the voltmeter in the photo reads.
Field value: 72 V
